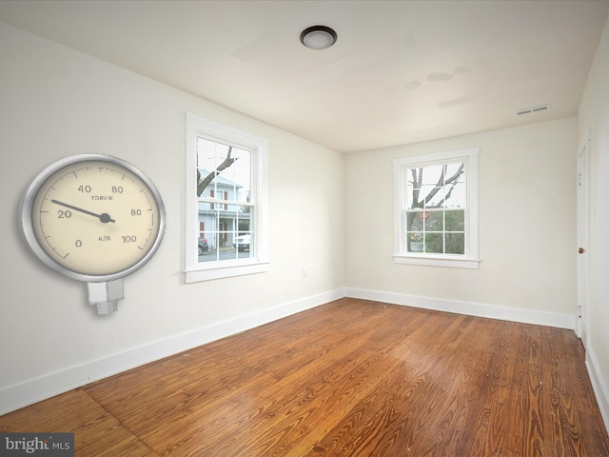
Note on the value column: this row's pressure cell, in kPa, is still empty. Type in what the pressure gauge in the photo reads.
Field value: 25 kPa
